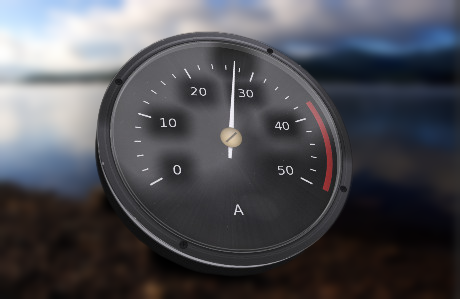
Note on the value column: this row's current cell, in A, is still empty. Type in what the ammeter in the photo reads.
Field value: 27 A
